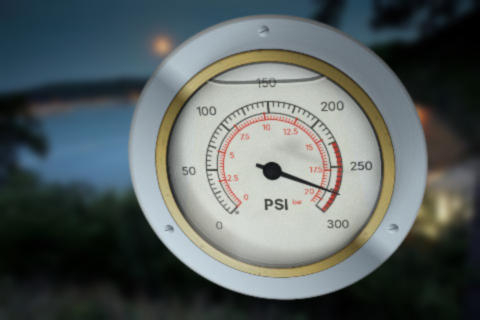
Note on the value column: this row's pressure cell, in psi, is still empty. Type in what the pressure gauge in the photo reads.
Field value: 275 psi
